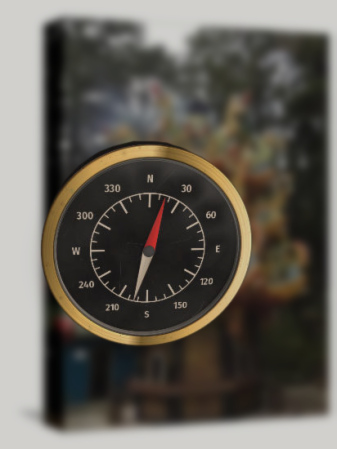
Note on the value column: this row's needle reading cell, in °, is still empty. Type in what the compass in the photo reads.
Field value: 15 °
